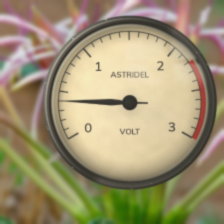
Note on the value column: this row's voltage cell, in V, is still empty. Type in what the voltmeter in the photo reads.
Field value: 0.4 V
